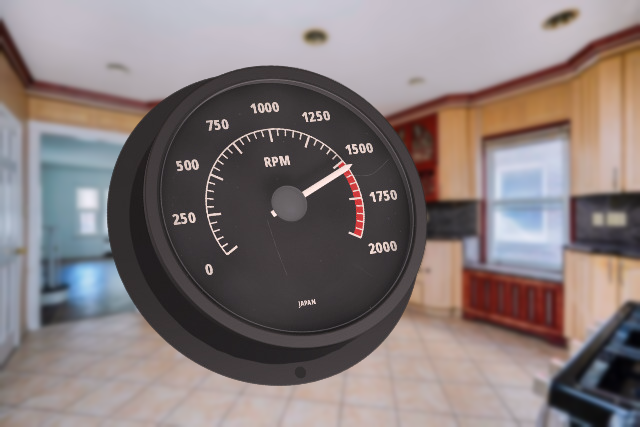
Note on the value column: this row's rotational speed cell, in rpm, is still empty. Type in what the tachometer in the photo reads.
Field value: 1550 rpm
